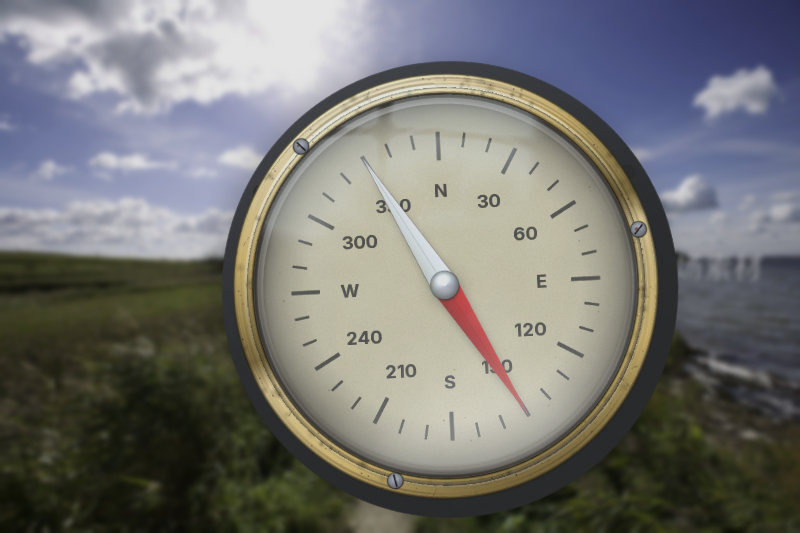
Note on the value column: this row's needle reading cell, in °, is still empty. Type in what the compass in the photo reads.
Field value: 150 °
